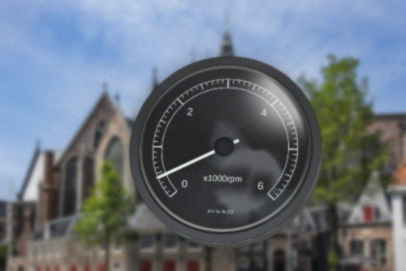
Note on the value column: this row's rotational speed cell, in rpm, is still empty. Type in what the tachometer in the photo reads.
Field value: 400 rpm
